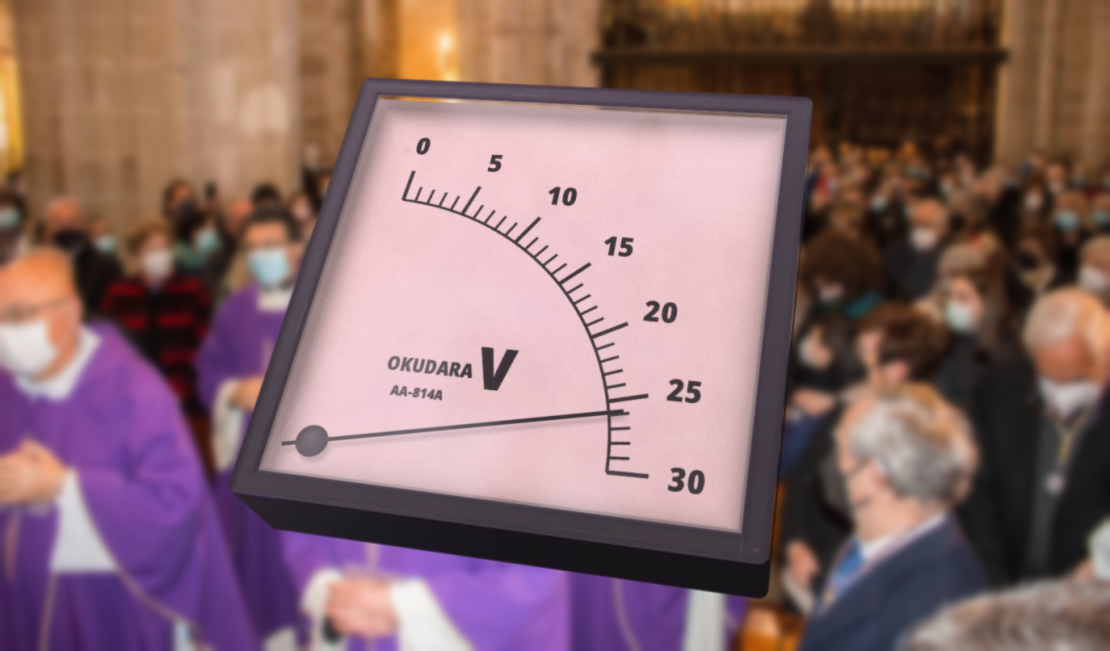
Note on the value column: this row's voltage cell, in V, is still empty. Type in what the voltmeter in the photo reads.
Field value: 26 V
